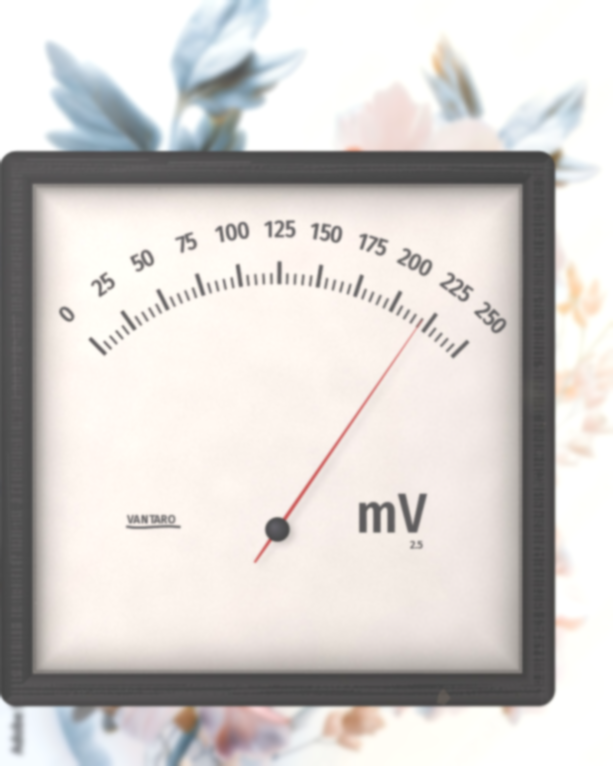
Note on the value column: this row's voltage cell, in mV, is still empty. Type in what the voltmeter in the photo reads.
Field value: 220 mV
